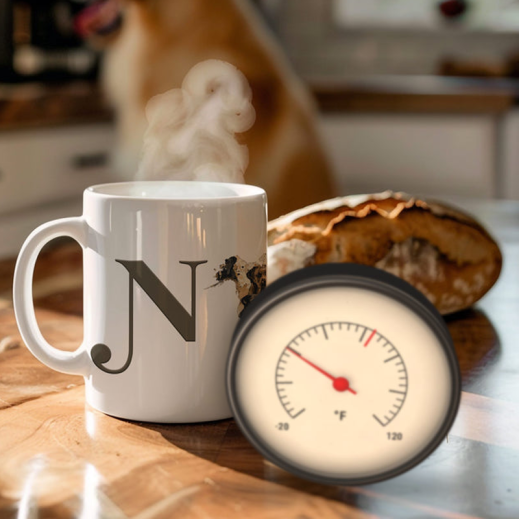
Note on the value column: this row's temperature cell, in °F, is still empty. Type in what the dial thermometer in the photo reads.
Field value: 20 °F
